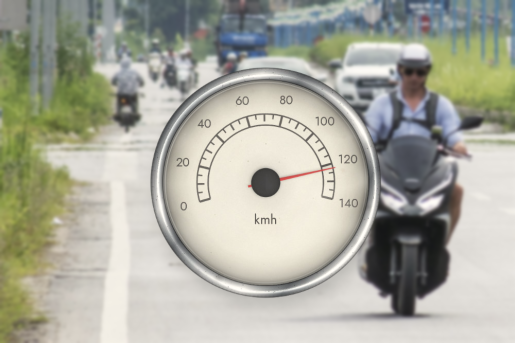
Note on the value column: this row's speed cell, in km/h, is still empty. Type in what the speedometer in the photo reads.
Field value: 122.5 km/h
